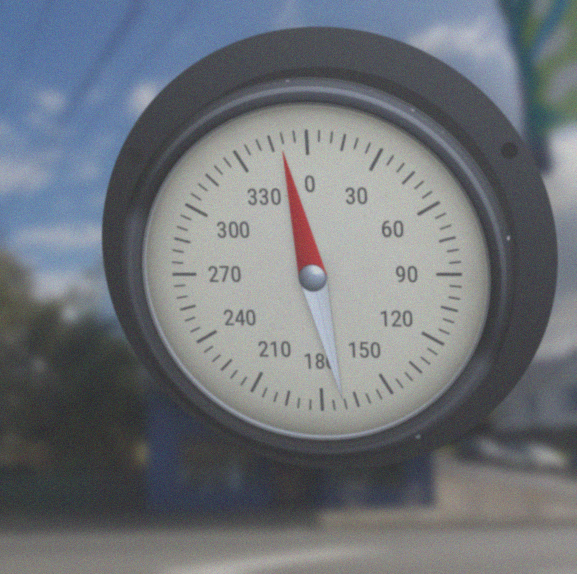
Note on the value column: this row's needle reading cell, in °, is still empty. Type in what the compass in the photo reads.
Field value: 350 °
